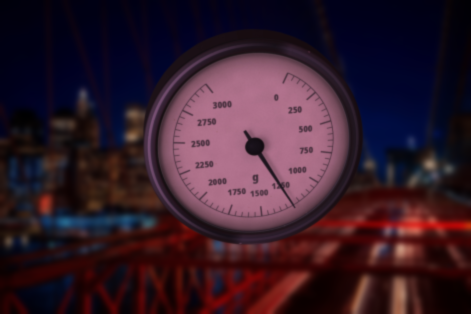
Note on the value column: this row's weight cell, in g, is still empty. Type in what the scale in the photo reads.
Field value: 1250 g
